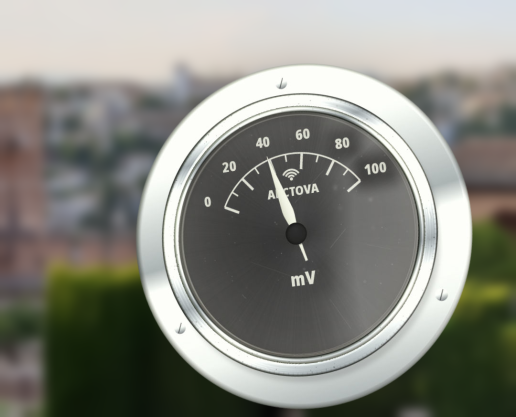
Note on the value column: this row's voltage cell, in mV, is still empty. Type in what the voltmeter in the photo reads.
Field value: 40 mV
